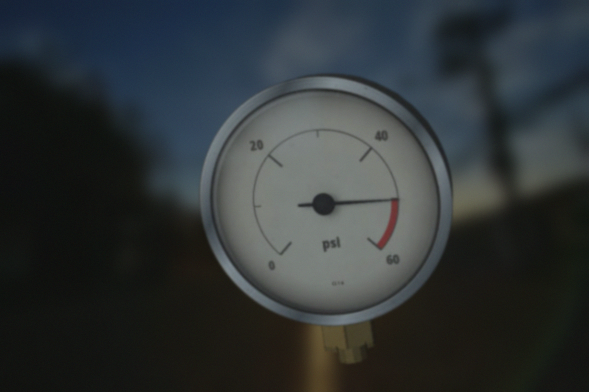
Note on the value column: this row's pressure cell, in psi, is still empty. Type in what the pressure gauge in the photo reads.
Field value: 50 psi
